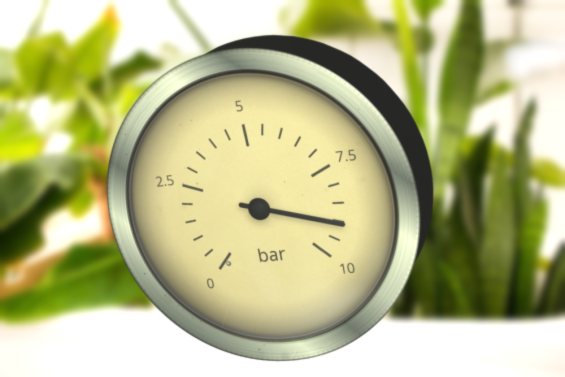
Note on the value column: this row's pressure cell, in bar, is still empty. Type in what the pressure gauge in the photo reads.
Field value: 9 bar
